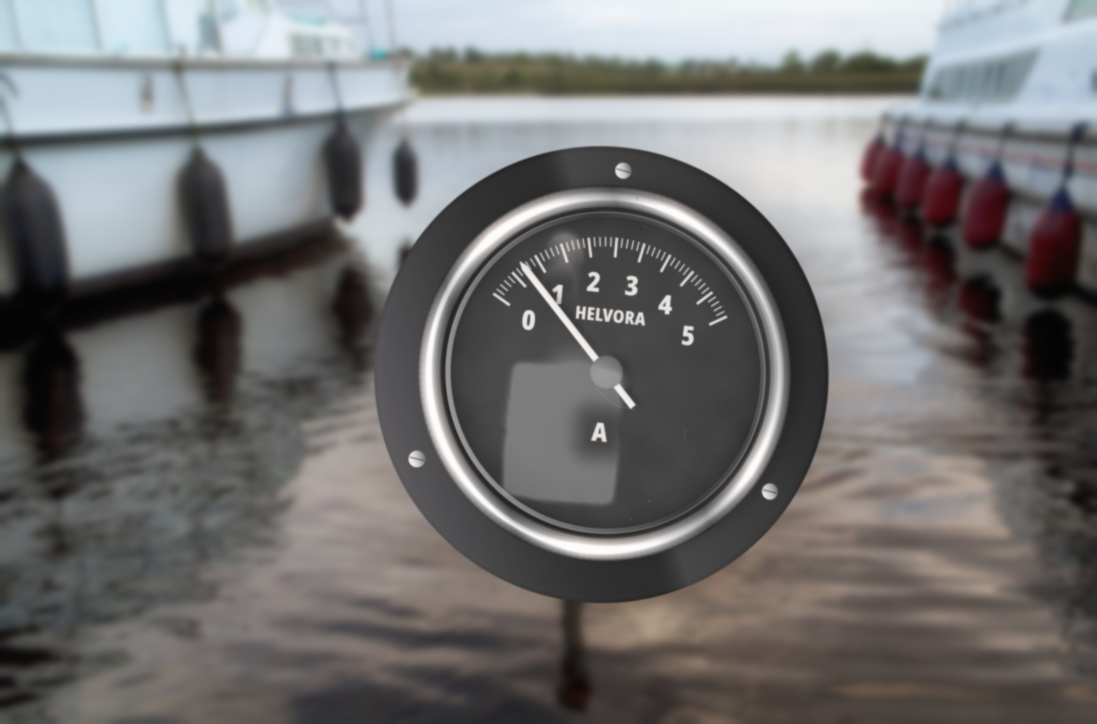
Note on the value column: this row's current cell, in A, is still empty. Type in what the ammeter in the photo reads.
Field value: 0.7 A
